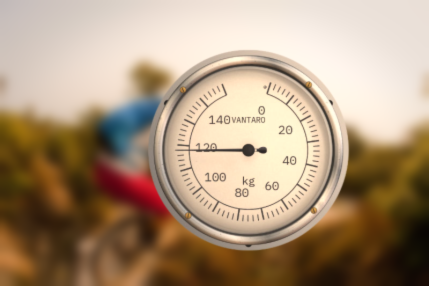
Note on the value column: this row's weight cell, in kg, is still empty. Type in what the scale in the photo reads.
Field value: 118 kg
